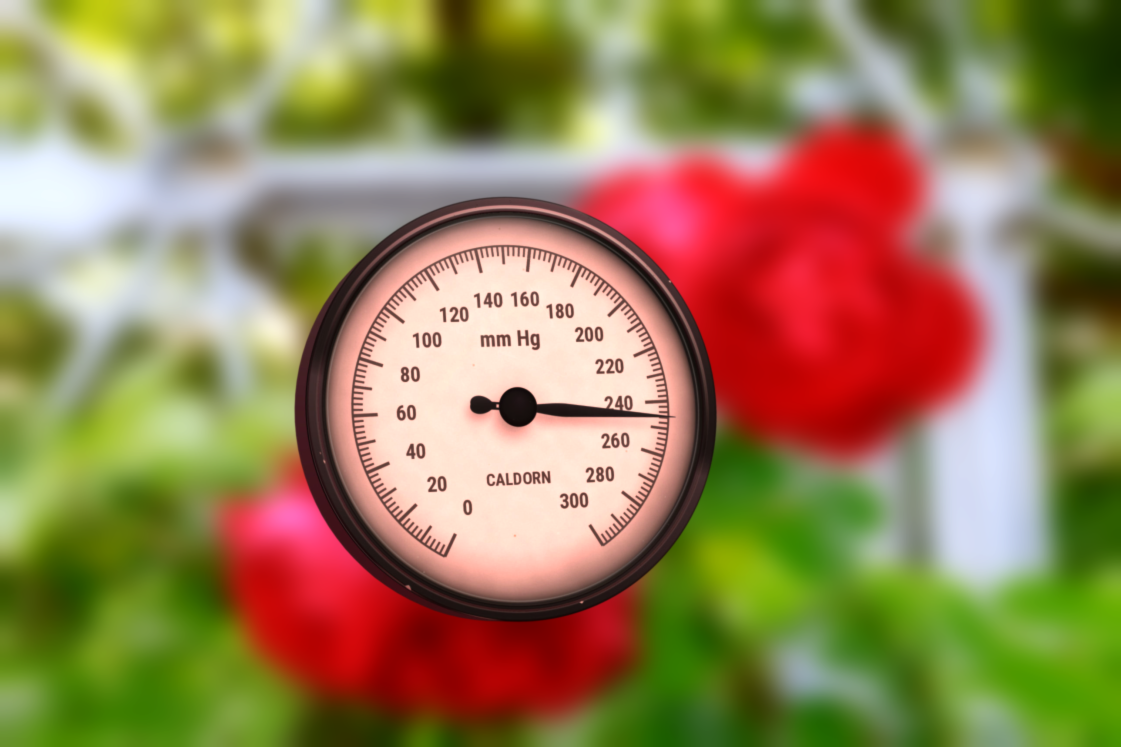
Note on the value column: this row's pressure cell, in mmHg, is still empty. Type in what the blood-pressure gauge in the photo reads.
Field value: 246 mmHg
